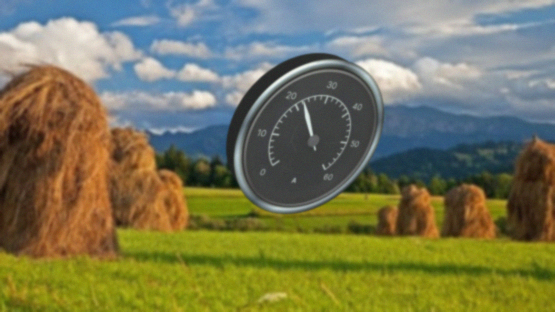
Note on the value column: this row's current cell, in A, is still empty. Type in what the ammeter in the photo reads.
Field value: 22 A
